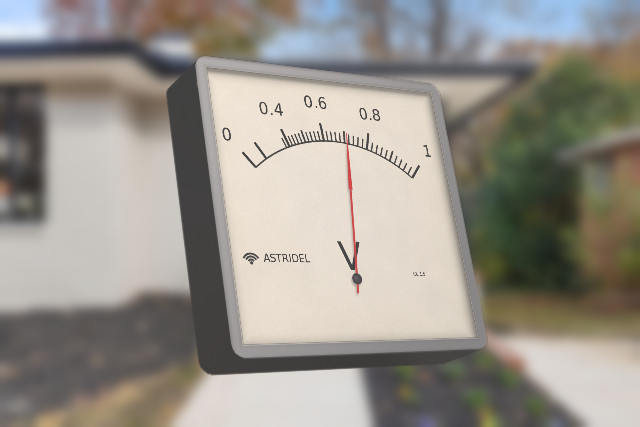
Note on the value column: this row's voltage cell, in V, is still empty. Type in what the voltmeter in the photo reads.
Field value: 0.7 V
